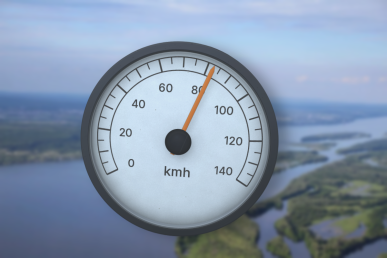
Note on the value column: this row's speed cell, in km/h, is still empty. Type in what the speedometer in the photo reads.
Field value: 82.5 km/h
